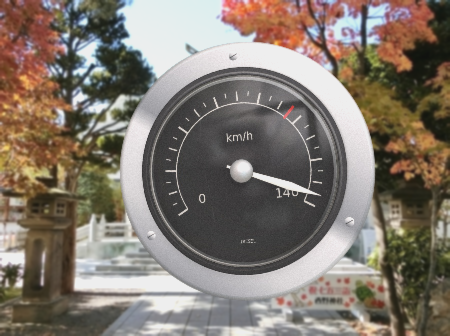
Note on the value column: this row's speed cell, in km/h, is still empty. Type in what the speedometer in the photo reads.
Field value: 135 km/h
